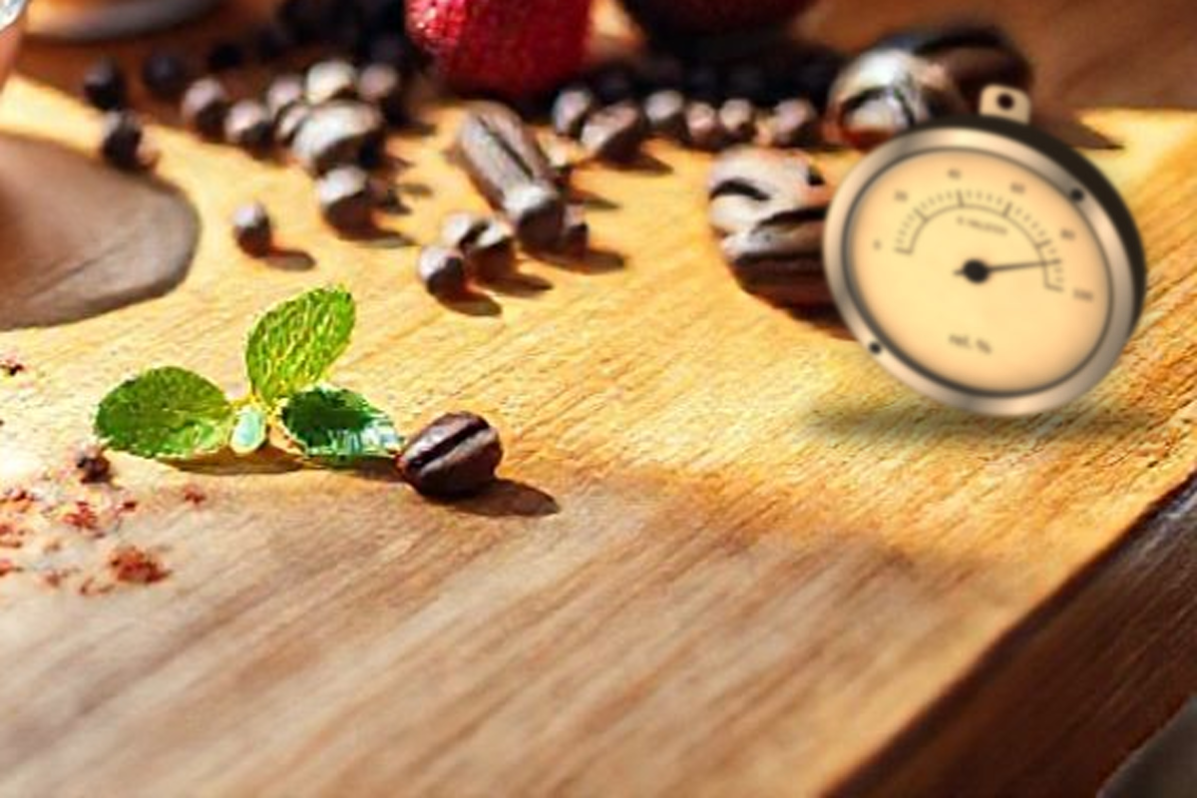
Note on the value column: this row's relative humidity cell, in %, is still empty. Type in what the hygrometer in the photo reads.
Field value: 88 %
